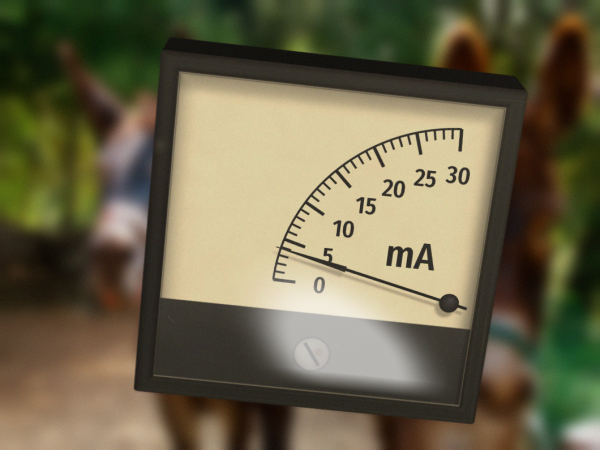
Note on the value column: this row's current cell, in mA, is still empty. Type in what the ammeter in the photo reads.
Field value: 4 mA
